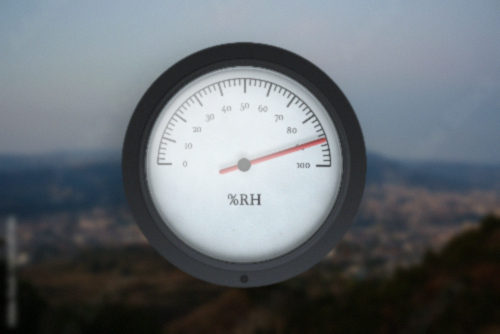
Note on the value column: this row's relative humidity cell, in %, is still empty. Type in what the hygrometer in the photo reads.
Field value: 90 %
